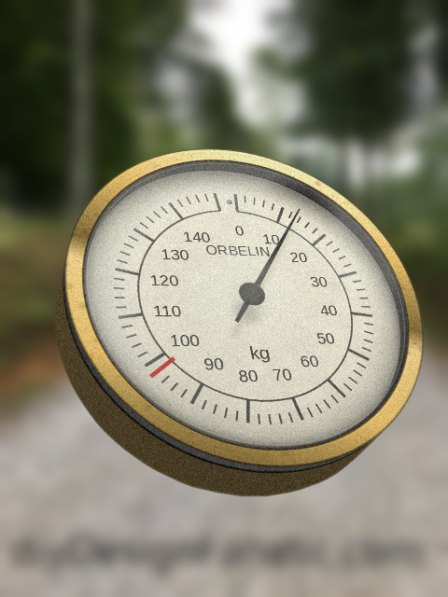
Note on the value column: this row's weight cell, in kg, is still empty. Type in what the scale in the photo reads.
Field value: 13 kg
